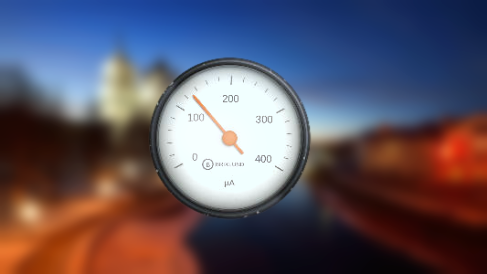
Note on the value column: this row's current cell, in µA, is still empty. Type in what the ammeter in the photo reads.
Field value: 130 µA
